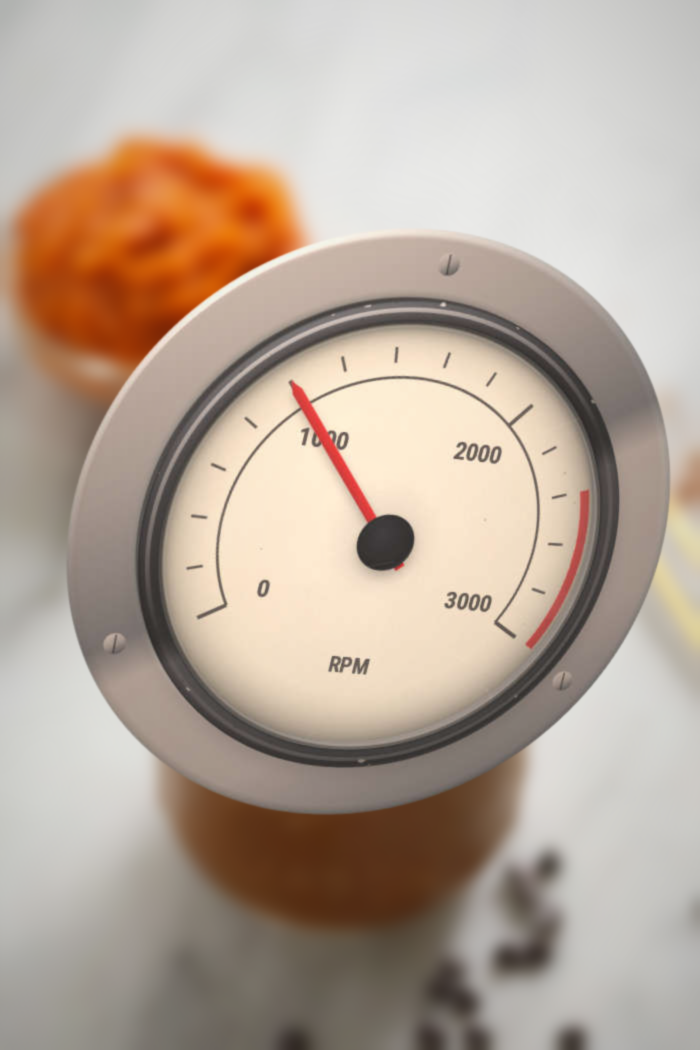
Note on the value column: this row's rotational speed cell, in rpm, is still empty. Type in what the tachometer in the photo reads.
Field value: 1000 rpm
